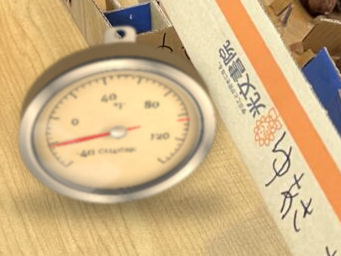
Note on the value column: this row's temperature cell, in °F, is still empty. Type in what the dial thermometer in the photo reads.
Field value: -20 °F
